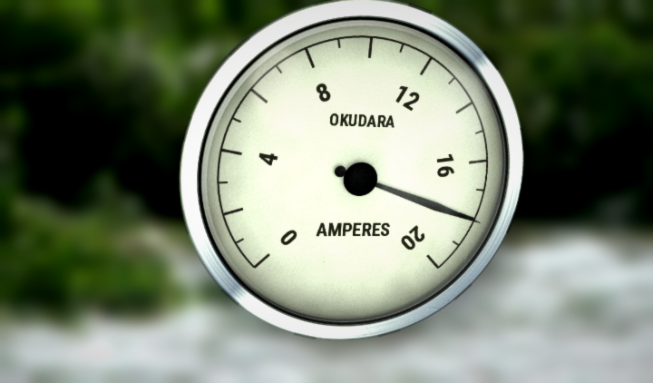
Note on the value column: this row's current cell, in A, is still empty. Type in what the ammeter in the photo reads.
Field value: 18 A
